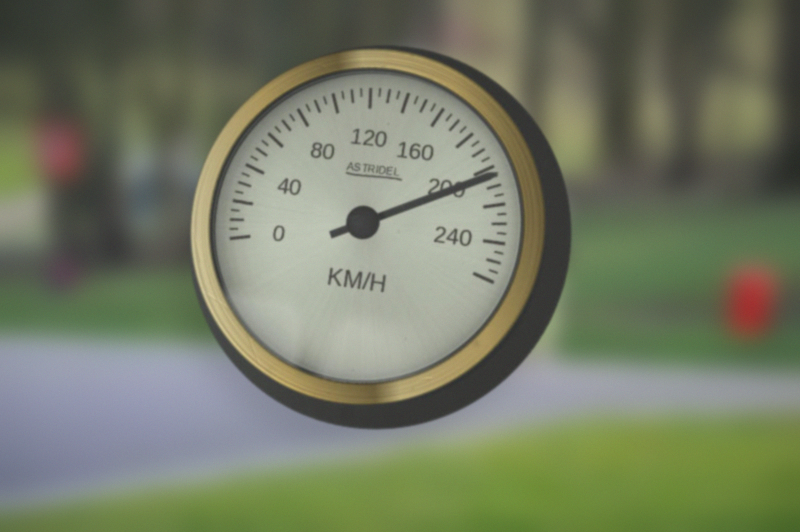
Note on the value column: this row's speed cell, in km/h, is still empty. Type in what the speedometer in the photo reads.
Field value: 205 km/h
